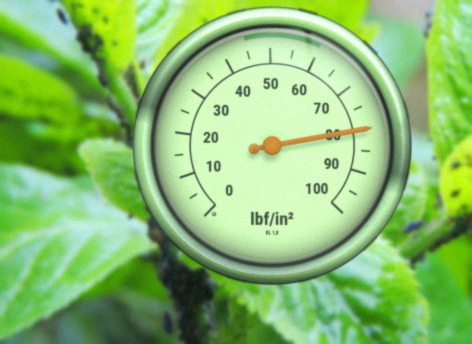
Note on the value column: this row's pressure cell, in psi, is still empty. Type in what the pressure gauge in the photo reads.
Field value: 80 psi
